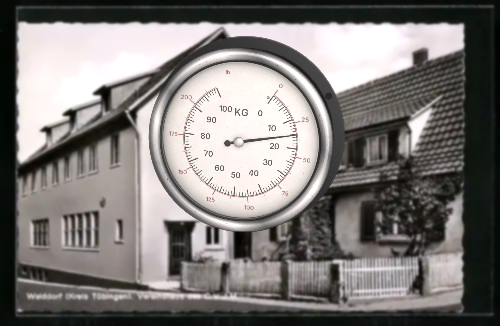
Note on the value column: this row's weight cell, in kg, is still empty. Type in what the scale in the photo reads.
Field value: 15 kg
